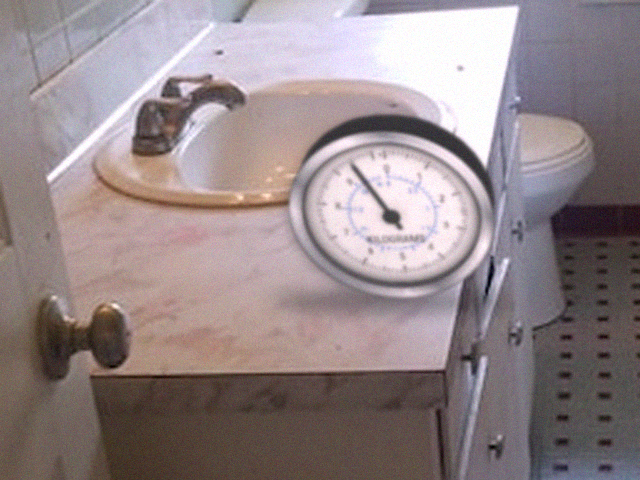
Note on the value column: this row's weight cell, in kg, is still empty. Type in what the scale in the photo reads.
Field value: 9.5 kg
